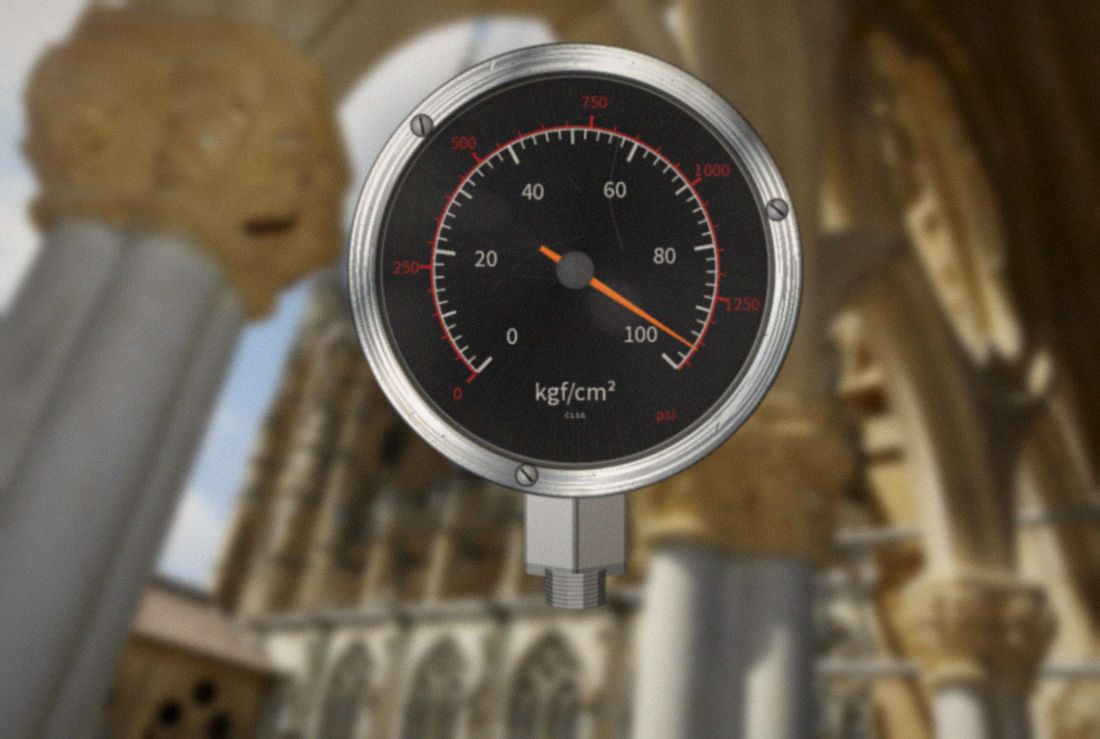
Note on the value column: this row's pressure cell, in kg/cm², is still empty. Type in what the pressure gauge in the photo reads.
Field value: 96 kg/cm²
